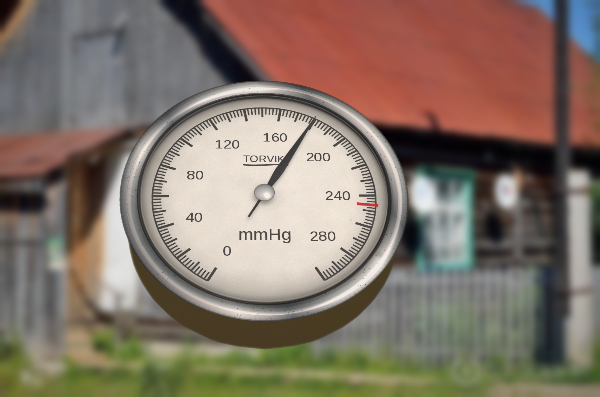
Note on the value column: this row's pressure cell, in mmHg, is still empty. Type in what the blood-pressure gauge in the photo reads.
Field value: 180 mmHg
